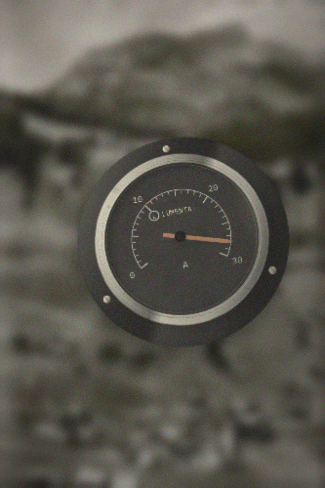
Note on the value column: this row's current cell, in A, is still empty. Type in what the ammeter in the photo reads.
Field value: 28 A
